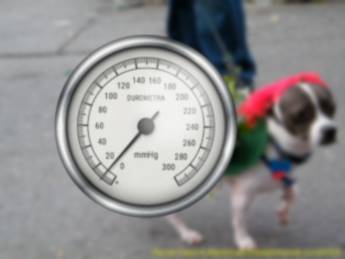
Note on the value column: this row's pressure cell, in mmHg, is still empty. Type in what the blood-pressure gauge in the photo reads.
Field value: 10 mmHg
